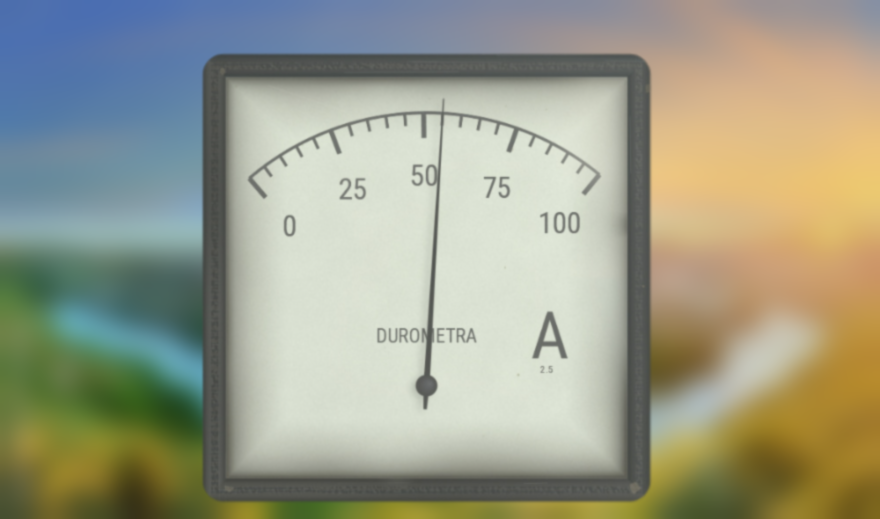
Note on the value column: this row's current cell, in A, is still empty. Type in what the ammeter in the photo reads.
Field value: 55 A
